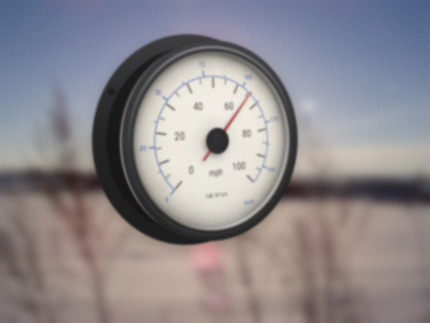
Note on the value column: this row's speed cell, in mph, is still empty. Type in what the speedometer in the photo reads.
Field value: 65 mph
